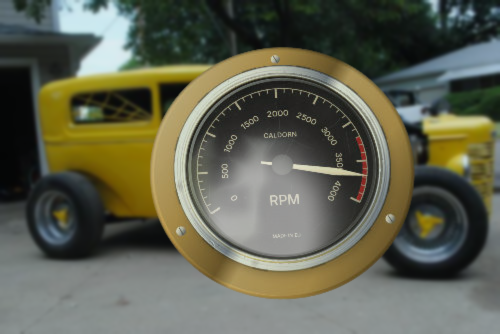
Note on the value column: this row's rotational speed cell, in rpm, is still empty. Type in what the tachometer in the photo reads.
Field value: 3700 rpm
